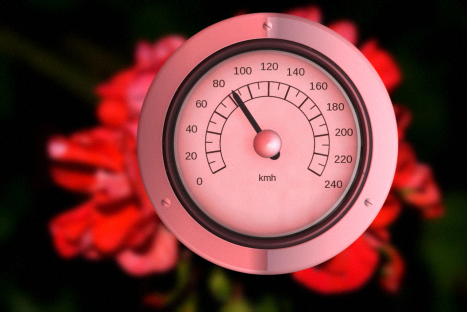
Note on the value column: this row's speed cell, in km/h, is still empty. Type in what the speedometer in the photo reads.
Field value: 85 km/h
